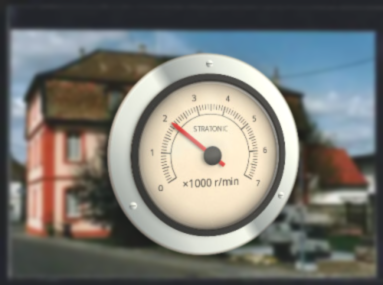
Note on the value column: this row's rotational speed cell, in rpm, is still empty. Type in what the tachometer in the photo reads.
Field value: 2000 rpm
